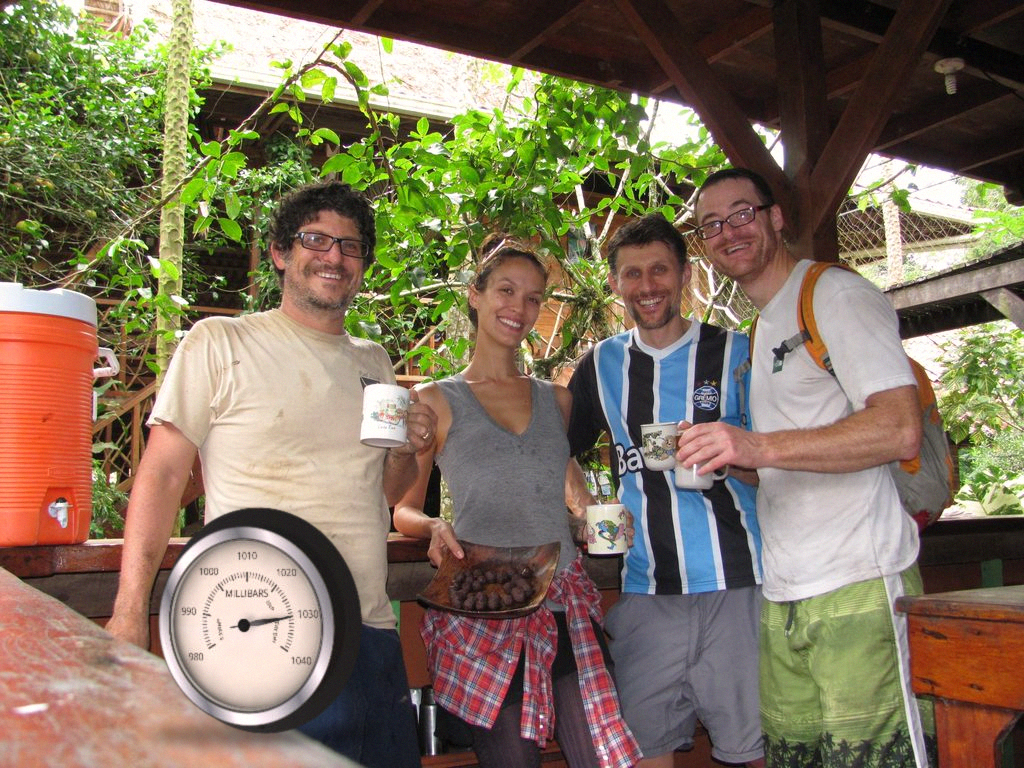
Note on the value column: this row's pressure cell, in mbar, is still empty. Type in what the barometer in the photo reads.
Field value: 1030 mbar
